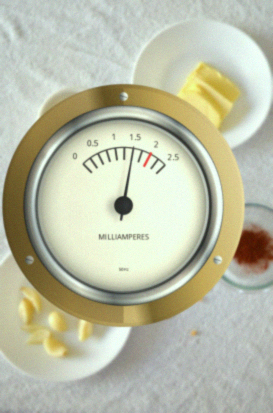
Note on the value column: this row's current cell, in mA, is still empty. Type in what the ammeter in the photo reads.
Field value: 1.5 mA
